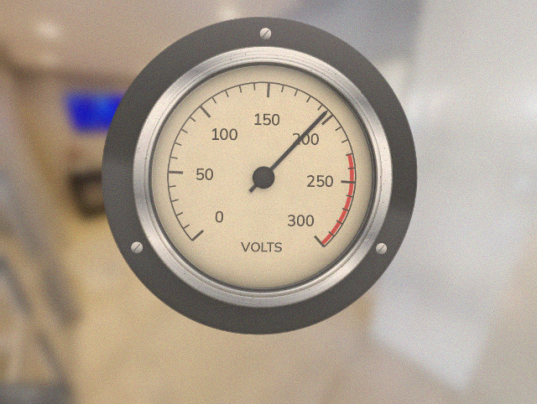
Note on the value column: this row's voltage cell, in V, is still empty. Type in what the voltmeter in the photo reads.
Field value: 195 V
